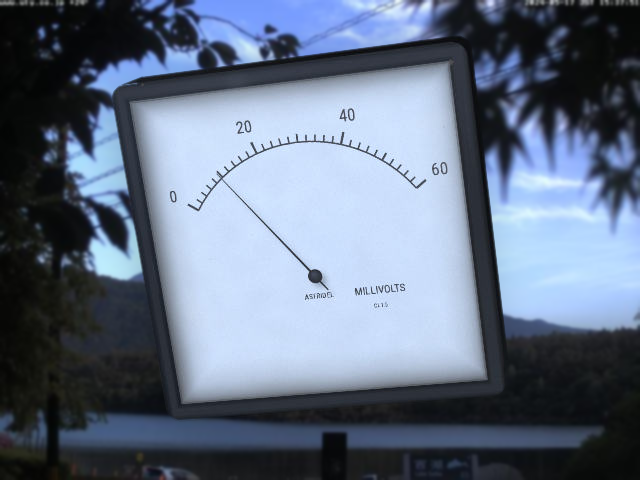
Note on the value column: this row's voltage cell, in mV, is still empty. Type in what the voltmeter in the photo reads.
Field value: 10 mV
